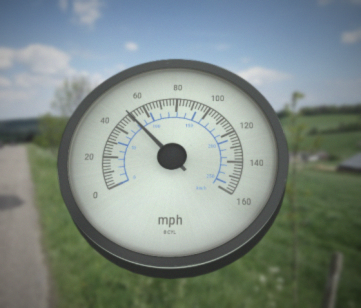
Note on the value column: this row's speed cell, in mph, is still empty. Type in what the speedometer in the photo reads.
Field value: 50 mph
